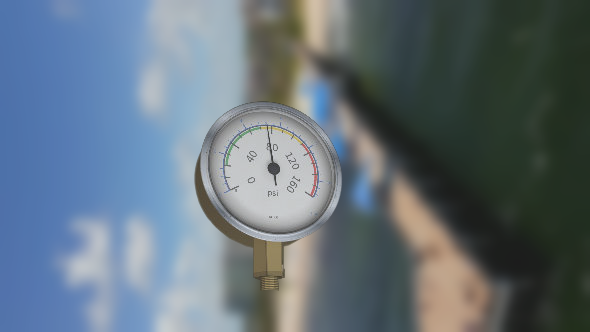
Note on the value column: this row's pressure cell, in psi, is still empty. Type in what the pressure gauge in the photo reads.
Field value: 75 psi
